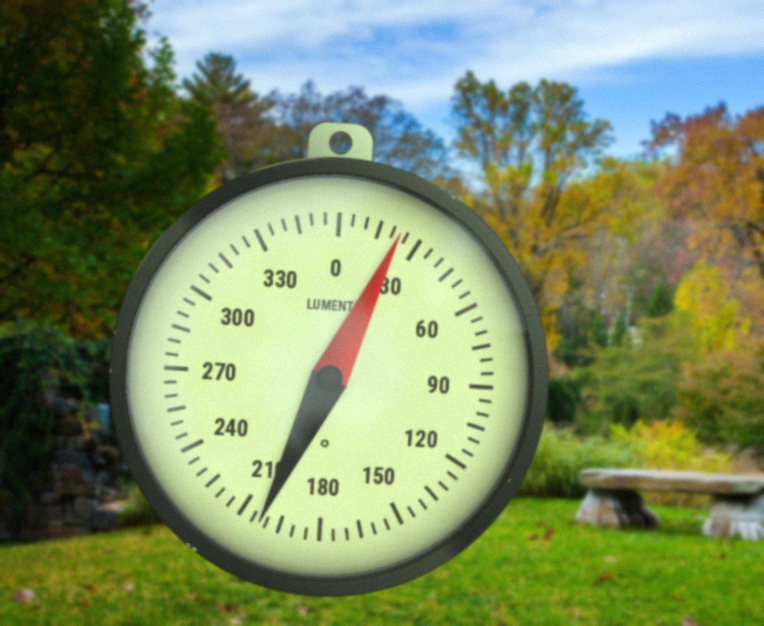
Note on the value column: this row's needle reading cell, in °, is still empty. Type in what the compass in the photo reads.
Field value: 22.5 °
